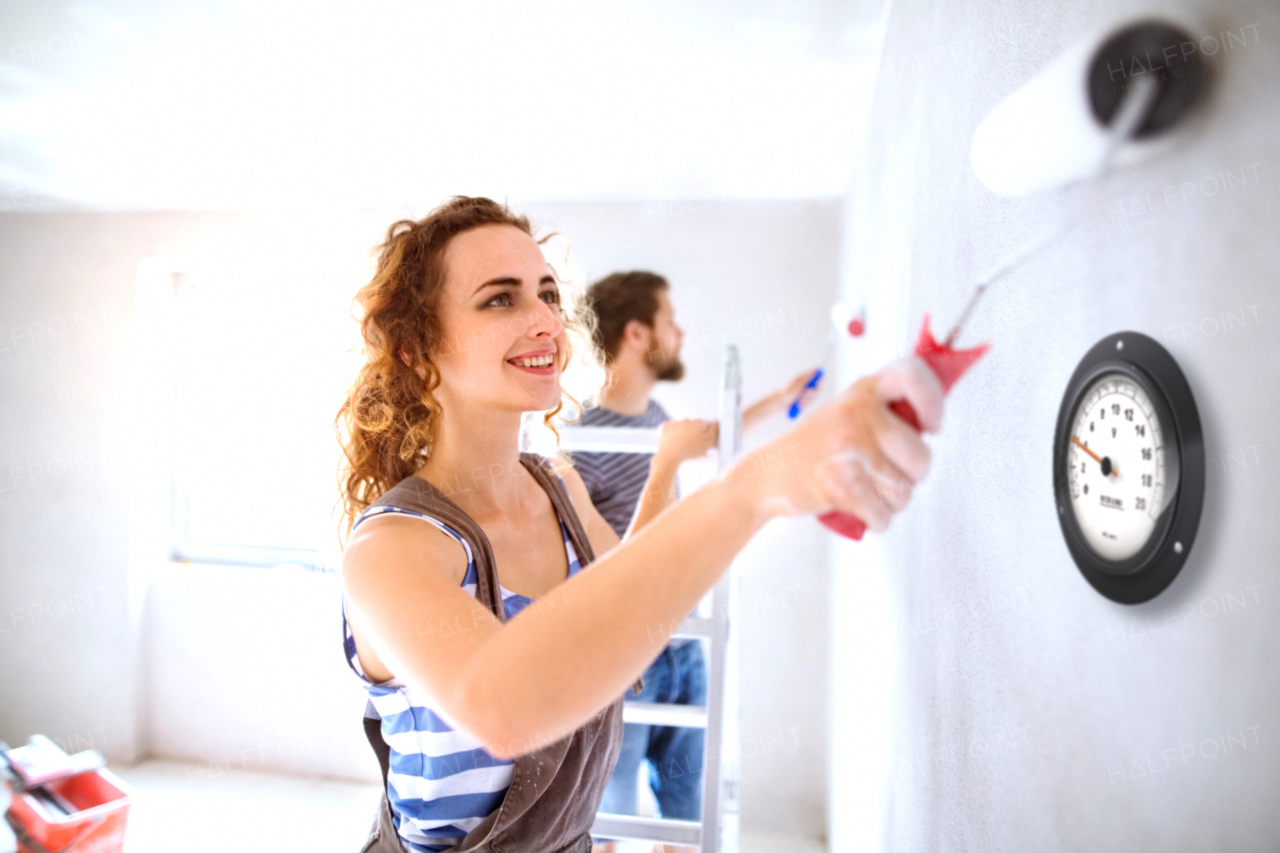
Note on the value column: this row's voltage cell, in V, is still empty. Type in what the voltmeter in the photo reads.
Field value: 4 V
